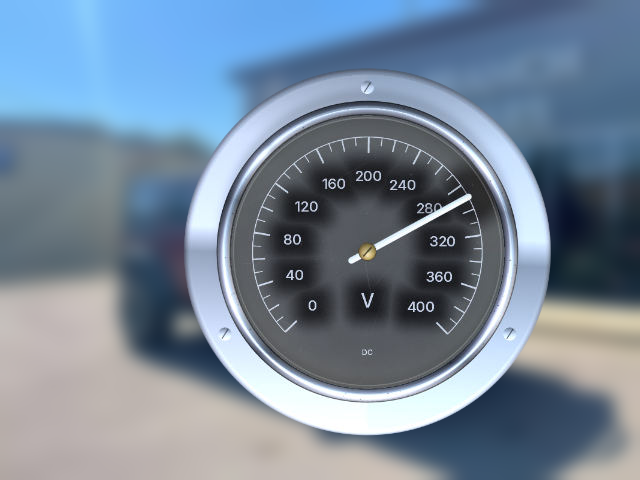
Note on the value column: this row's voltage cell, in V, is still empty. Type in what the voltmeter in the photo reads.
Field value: 290 V
